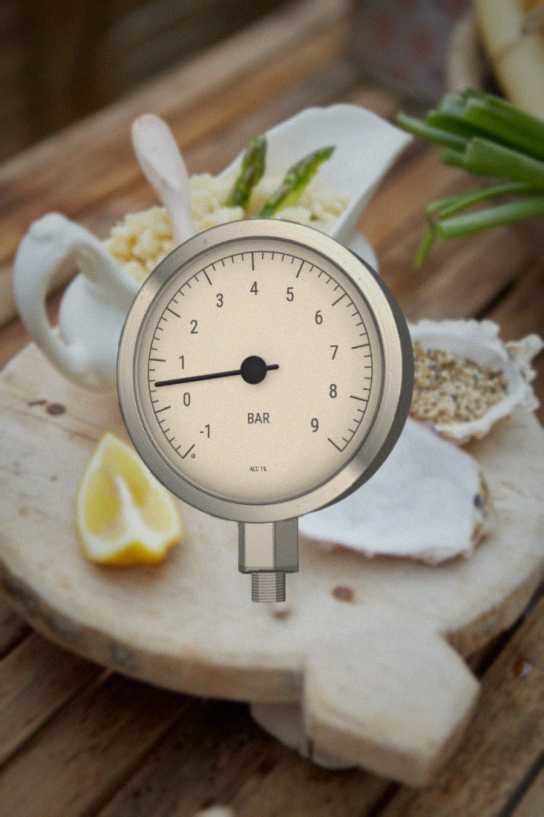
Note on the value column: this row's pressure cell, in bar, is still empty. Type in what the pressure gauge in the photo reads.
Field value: 0.5 bar
